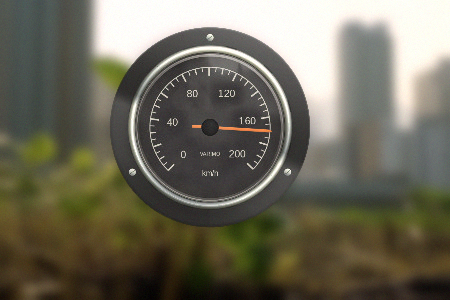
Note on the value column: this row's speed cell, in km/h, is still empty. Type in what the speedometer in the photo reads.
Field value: 170 km/h
